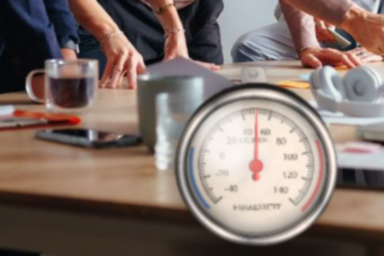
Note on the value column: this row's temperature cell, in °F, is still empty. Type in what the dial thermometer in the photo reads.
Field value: 50 °F
